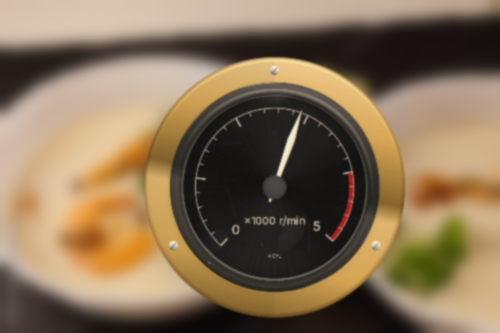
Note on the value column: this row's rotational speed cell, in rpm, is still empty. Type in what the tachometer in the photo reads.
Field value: 2900 rpm
